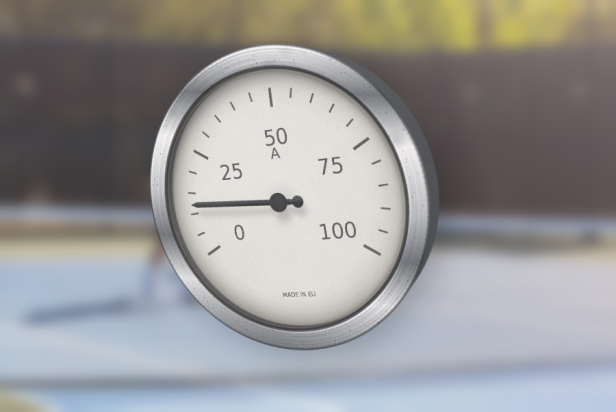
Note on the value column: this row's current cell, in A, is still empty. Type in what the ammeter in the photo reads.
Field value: 12.5 A
